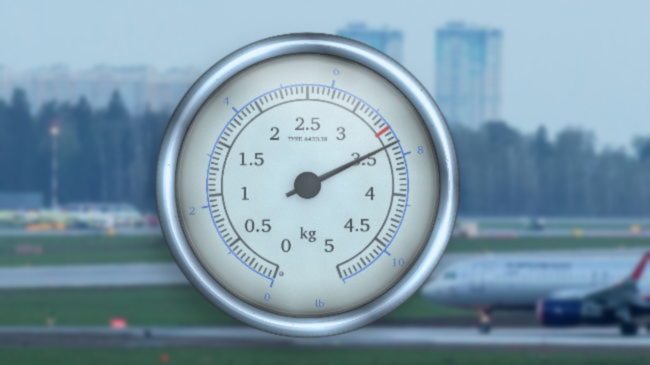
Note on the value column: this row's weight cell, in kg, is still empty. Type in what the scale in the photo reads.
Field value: 3.5 kg
